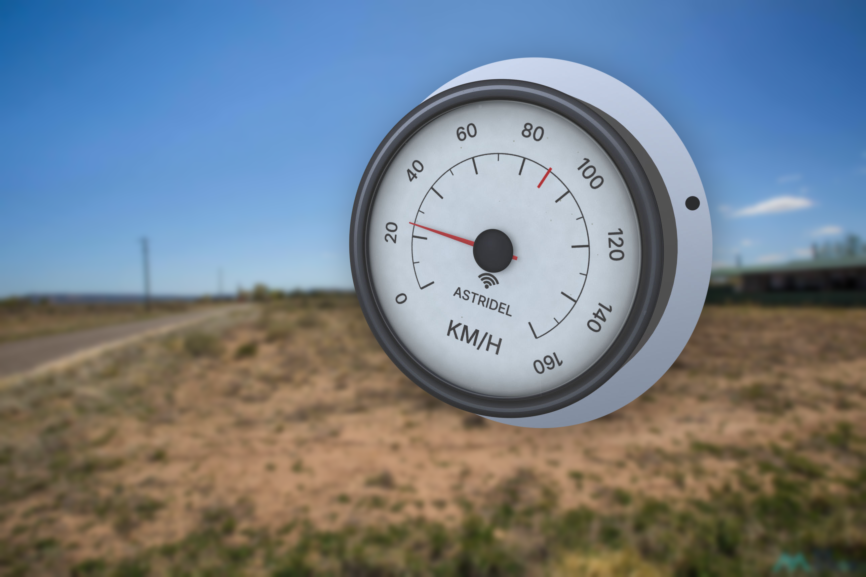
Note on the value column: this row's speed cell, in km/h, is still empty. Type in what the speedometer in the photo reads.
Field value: 25 km/h
